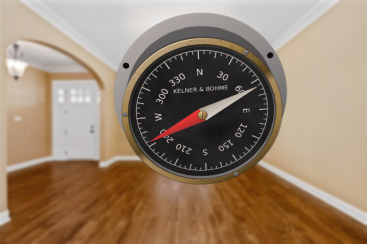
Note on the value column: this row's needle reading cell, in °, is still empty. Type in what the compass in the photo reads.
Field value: 245 °
